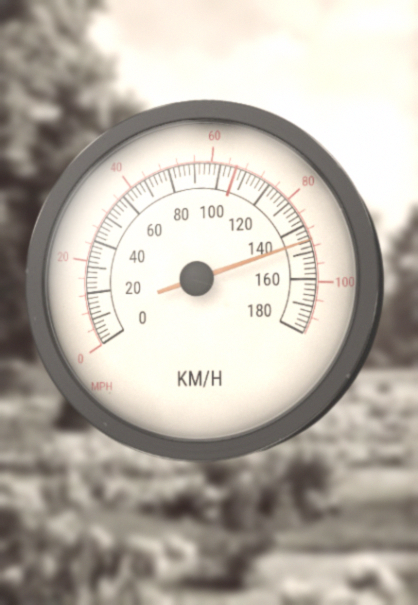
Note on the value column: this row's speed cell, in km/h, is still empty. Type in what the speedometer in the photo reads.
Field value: 146 km/h
